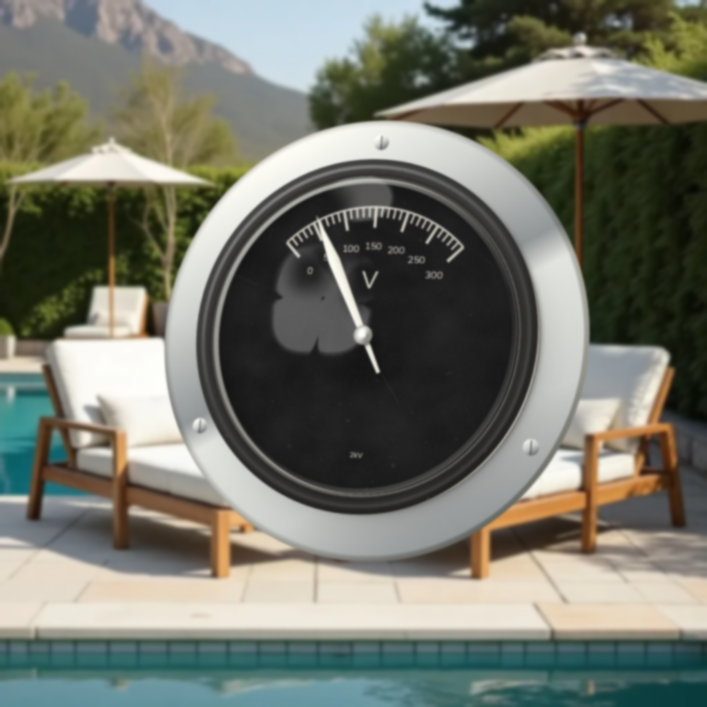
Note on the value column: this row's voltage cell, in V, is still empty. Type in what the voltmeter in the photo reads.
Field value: 60 V
